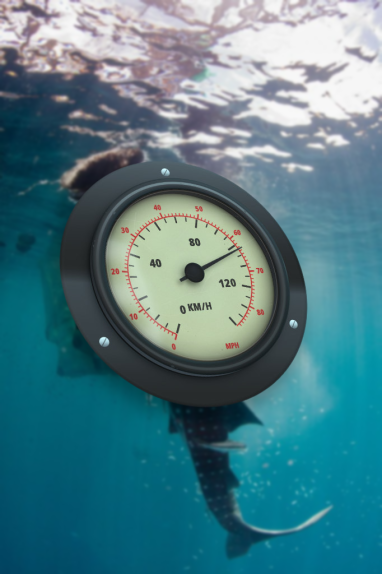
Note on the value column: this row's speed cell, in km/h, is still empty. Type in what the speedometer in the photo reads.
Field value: 102.5 km/h
